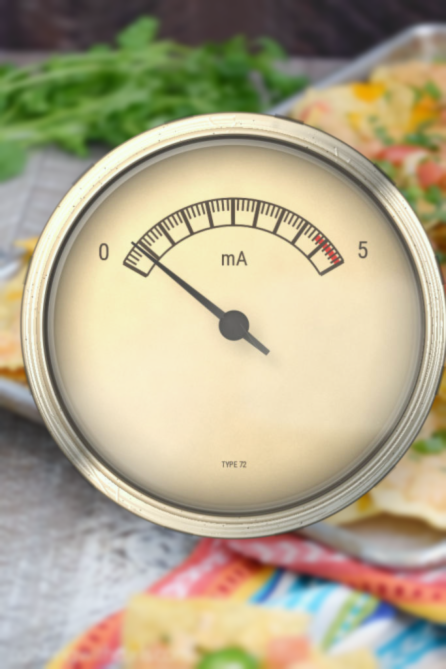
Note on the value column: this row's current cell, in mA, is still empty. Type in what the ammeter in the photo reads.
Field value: 0.4 mA
